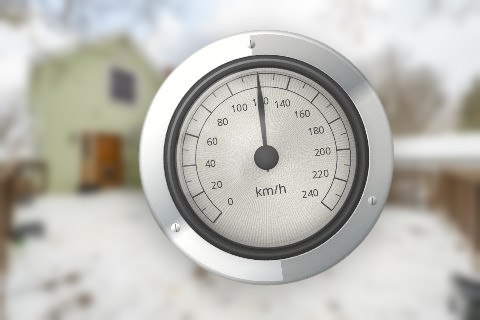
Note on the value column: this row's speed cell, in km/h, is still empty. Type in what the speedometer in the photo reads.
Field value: 120 km/h
